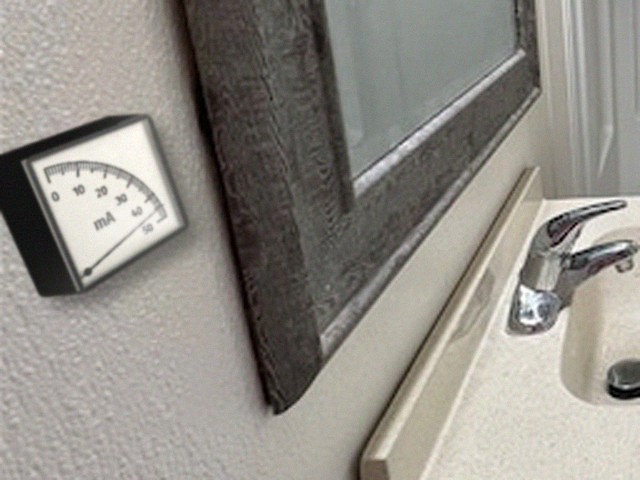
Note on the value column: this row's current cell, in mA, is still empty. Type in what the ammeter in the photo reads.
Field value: 45 mA
